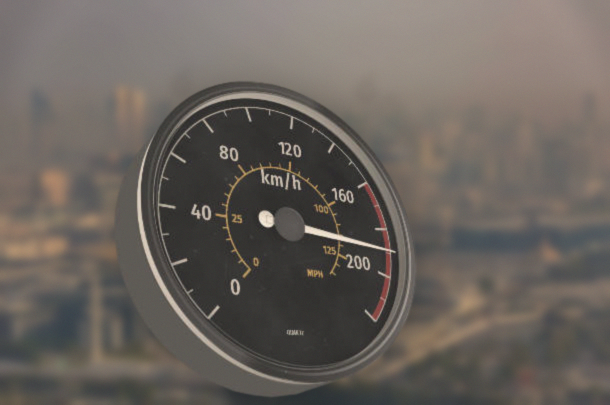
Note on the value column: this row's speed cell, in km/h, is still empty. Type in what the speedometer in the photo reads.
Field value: 190 km/h
